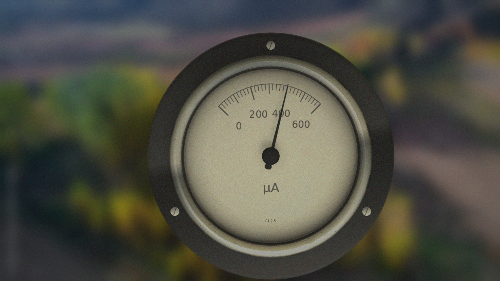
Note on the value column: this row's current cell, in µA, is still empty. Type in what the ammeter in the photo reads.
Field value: 400 µA
